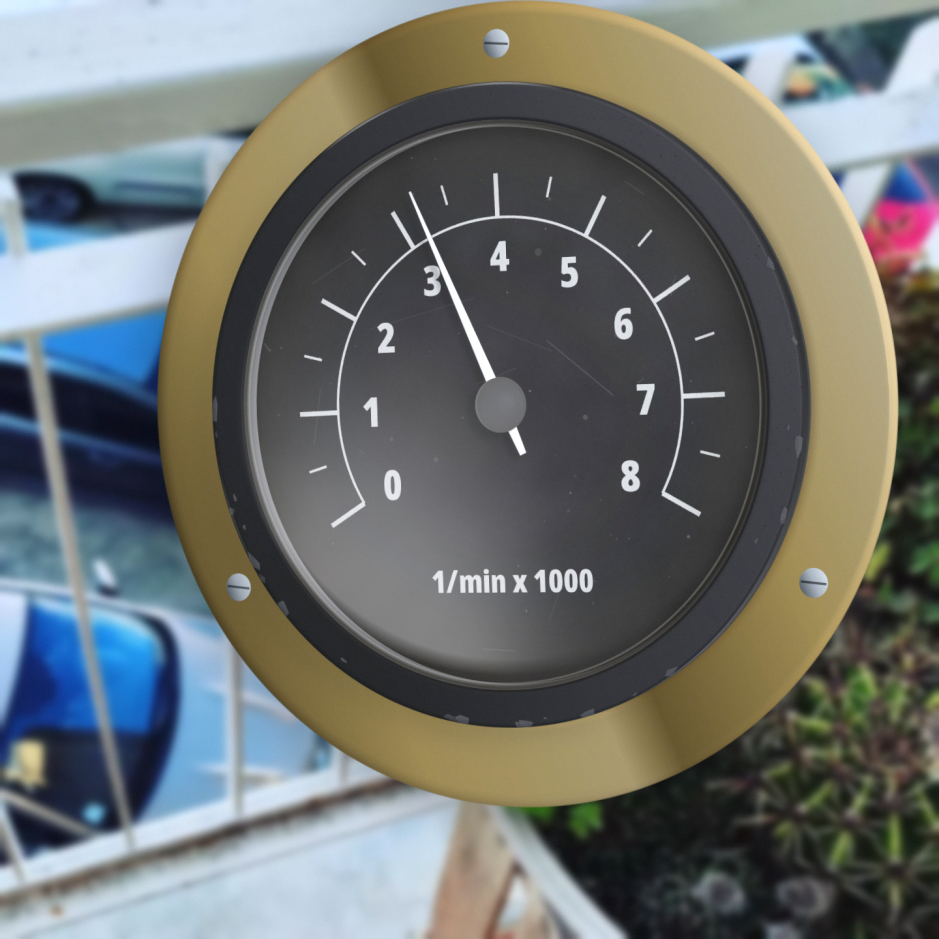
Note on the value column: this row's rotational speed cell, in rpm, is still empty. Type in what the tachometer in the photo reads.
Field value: 3250 rpm
